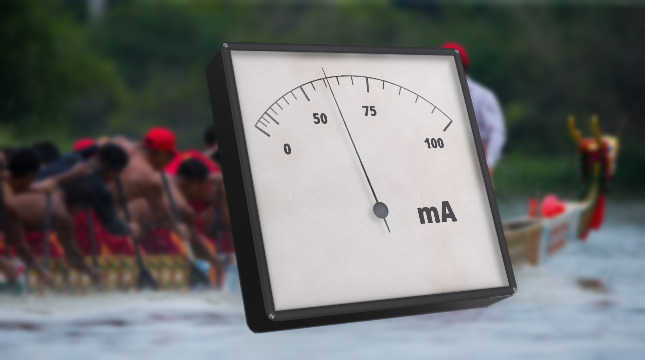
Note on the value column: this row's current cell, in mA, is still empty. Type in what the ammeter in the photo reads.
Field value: 60 mA
